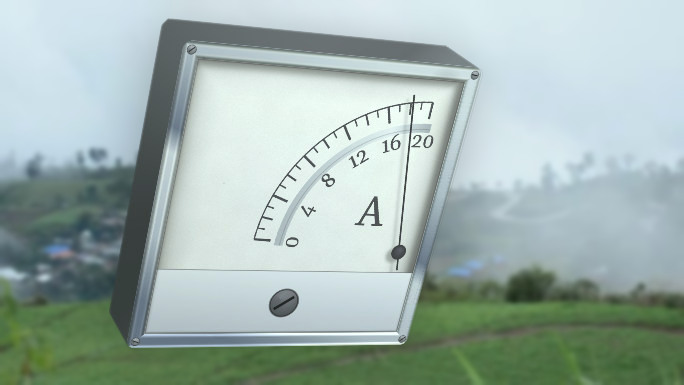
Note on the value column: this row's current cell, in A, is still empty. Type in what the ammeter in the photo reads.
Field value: 18 A
